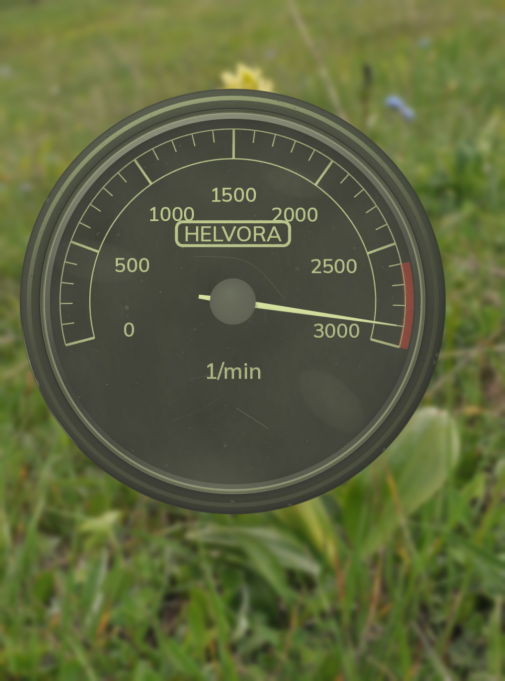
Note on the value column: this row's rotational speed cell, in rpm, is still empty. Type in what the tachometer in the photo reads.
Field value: 2900 rpm
